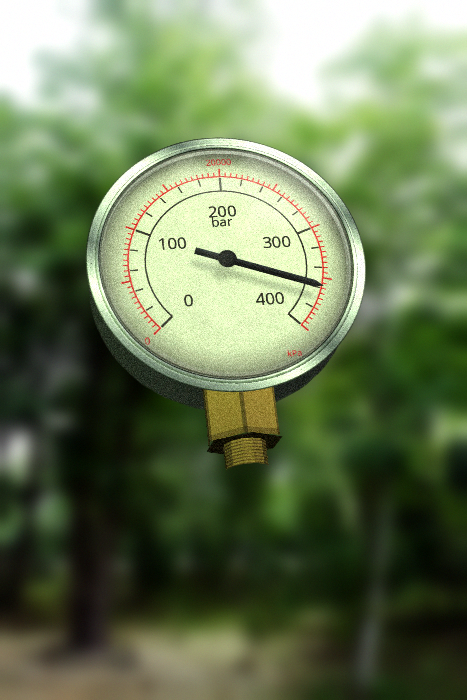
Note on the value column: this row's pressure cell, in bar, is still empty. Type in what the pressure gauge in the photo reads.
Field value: 360 bar
